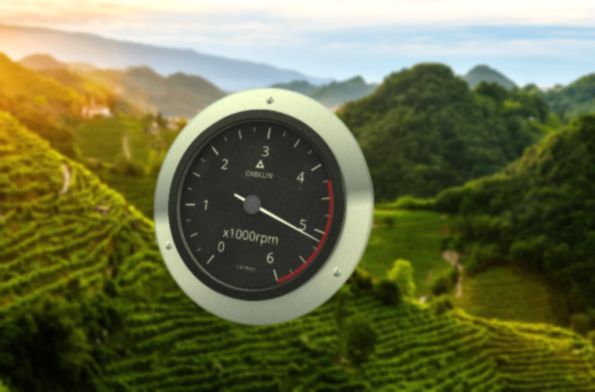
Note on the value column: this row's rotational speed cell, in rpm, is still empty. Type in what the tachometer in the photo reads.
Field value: 5125 rpm
